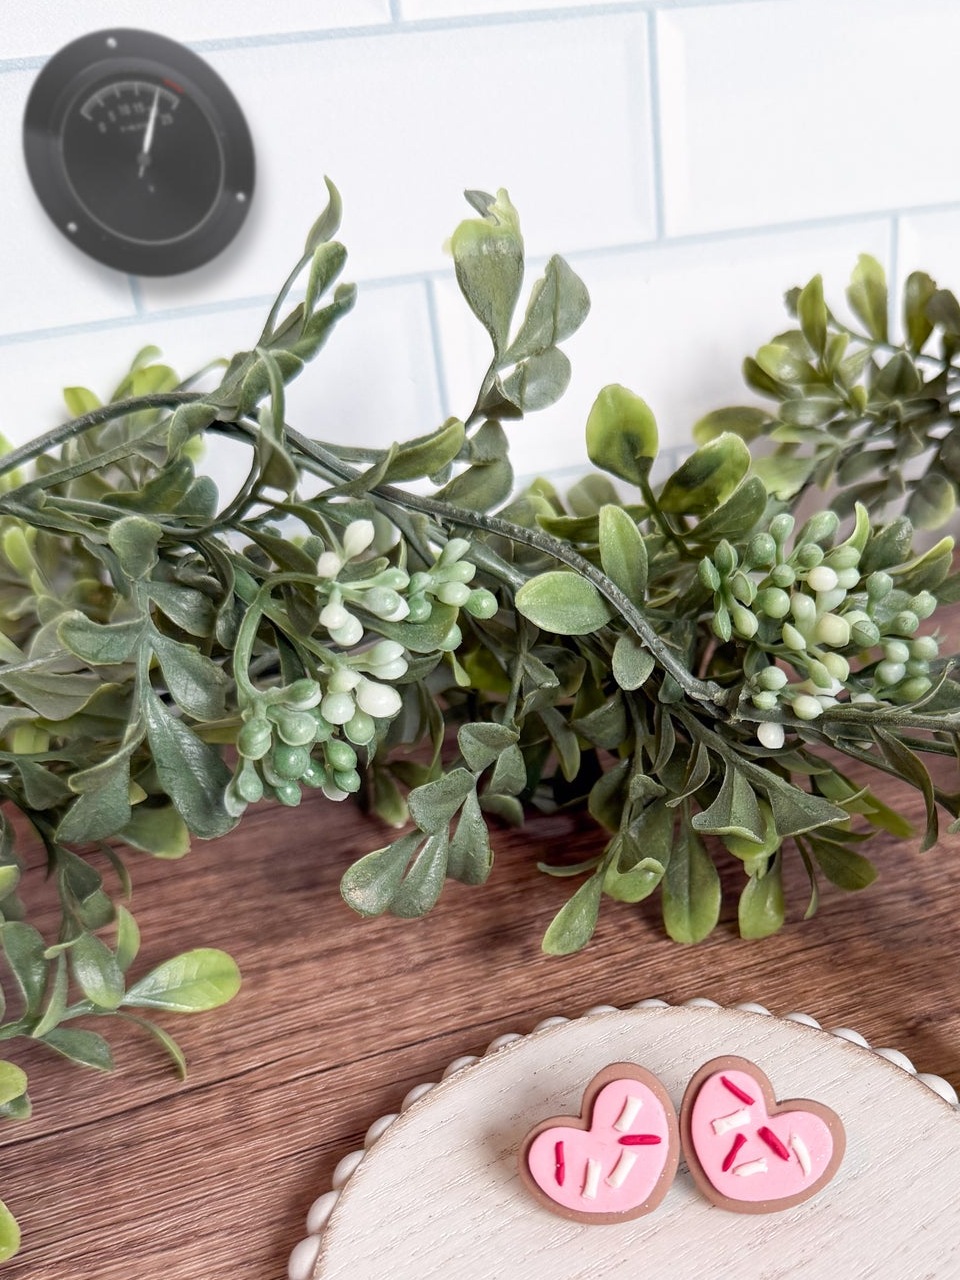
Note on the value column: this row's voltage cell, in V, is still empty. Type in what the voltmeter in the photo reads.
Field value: 20 V
